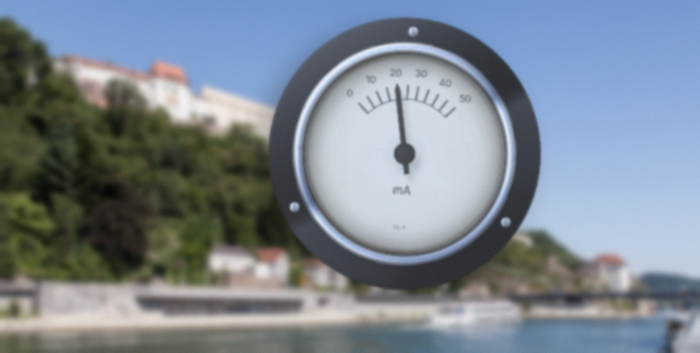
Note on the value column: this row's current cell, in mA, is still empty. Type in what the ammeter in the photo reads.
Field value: 20 mA
